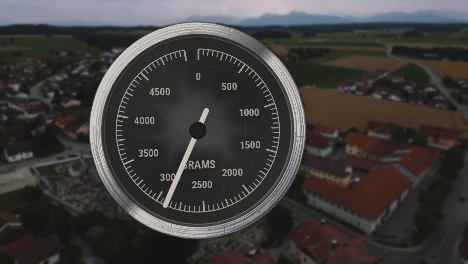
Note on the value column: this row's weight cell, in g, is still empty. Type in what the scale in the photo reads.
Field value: 2900 g
